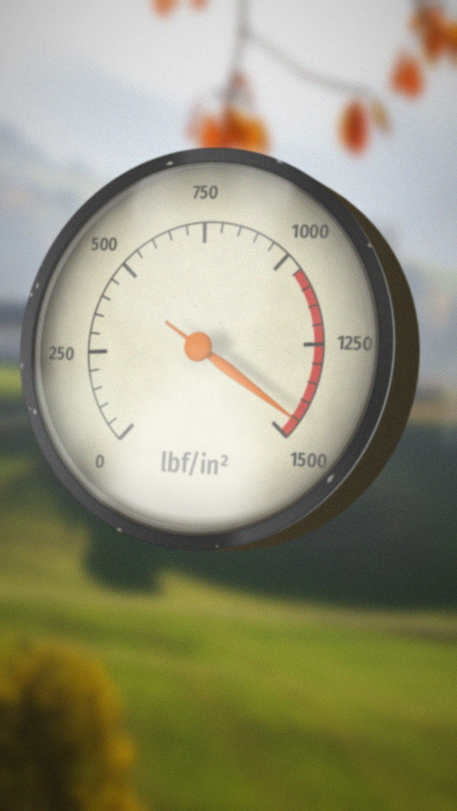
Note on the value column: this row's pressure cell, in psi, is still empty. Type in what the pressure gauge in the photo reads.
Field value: 1450 psi
